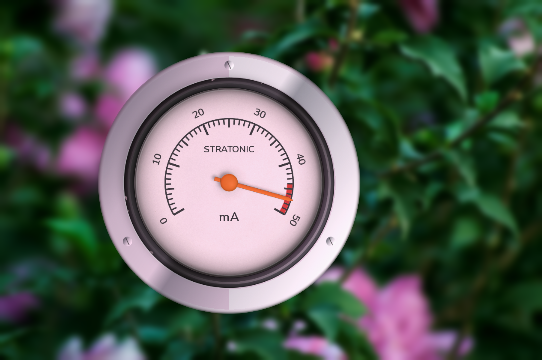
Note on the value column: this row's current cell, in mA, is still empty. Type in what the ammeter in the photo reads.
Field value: 47 mA
